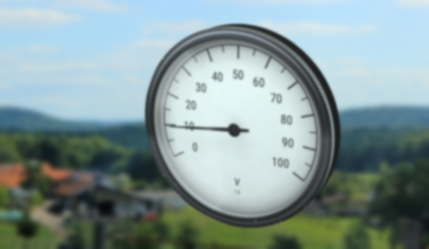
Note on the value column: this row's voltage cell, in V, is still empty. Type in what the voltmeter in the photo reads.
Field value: 10 V
